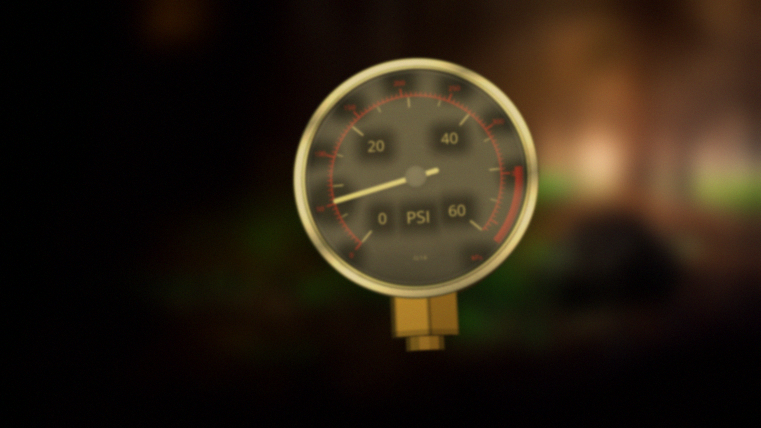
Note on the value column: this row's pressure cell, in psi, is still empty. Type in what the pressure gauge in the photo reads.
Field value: 7.5 psi
